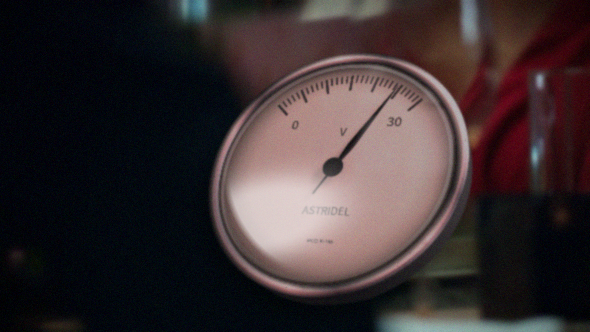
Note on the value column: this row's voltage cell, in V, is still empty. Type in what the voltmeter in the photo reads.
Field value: 25 V
